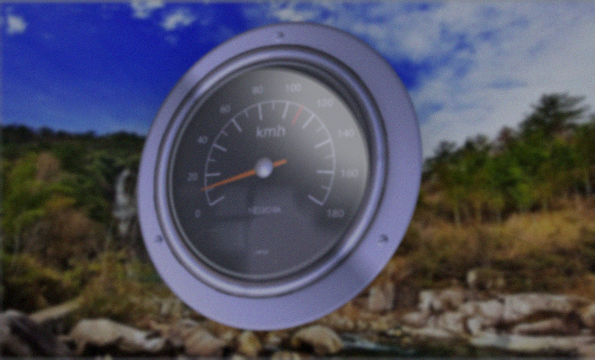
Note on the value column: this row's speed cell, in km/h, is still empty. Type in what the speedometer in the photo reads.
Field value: 10 km/h
